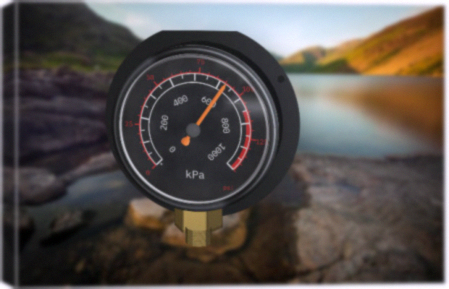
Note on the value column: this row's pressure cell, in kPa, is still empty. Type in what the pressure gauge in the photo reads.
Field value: 625 kPa
